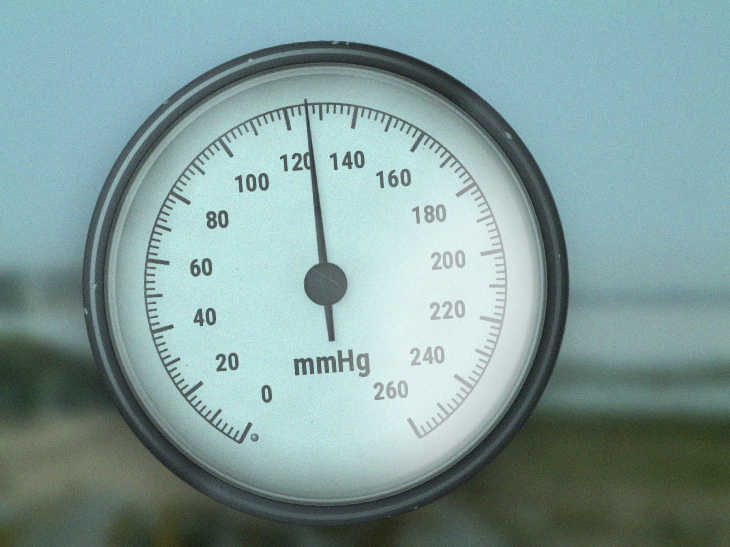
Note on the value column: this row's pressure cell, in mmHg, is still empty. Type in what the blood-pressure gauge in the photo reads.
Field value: 126 mmHg
